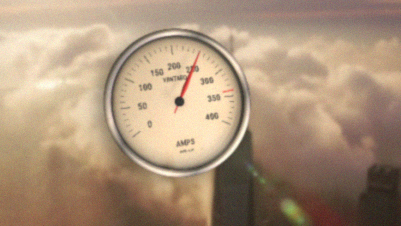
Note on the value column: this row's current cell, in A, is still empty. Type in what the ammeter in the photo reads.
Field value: 250 A
